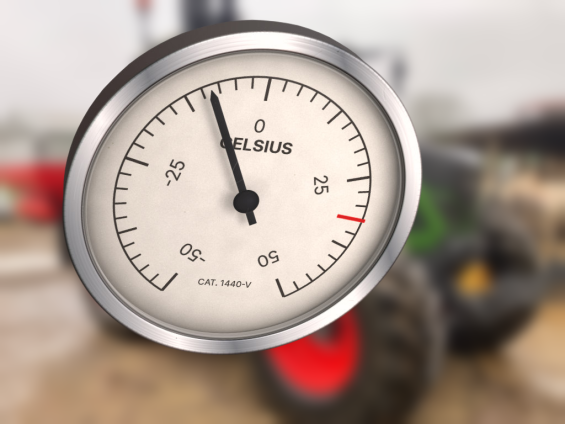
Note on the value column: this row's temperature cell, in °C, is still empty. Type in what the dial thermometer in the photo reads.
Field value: -8.75 °C
